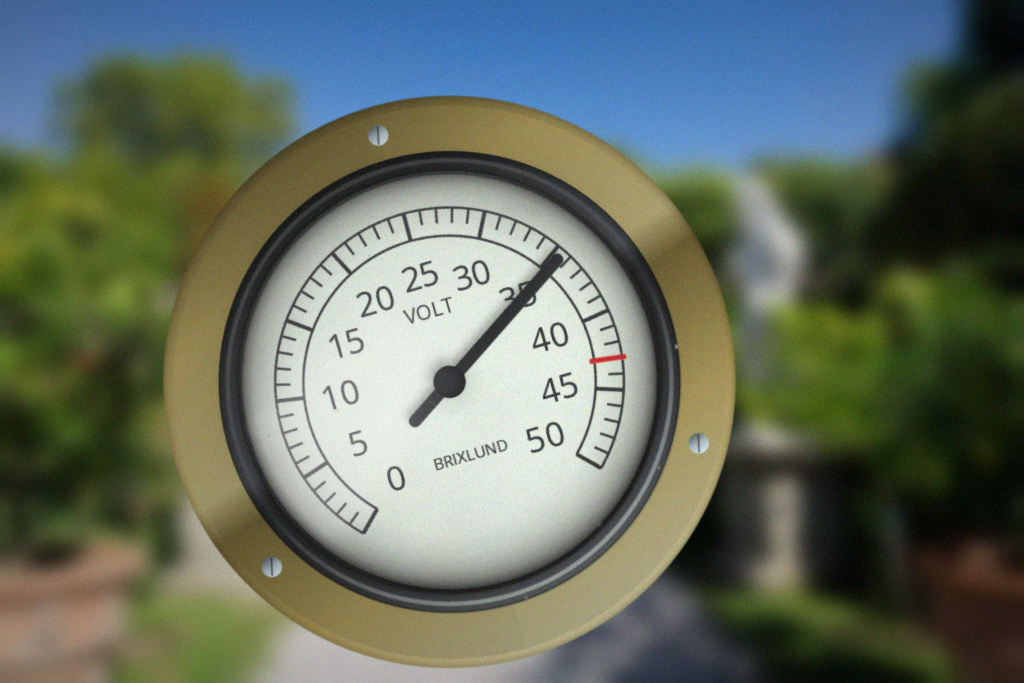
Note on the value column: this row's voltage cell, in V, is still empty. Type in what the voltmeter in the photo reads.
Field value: 35.5 V
